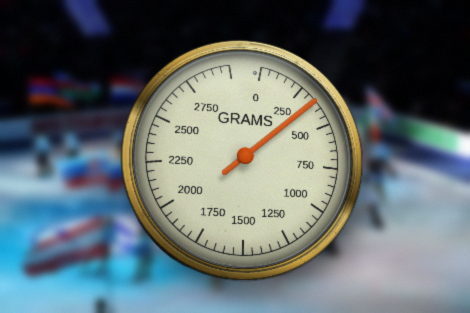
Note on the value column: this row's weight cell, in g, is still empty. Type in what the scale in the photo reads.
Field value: 350 g
